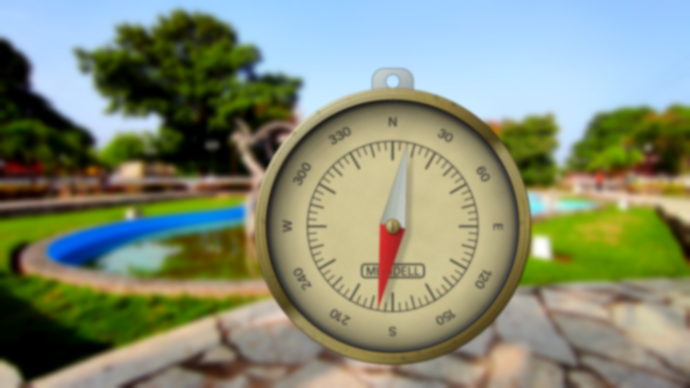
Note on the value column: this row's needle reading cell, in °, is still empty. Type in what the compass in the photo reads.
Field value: 190 °
